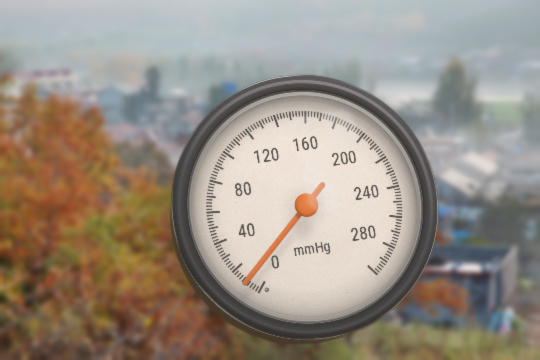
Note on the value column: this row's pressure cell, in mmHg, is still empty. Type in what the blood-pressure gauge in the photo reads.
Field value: 10 mmHg
